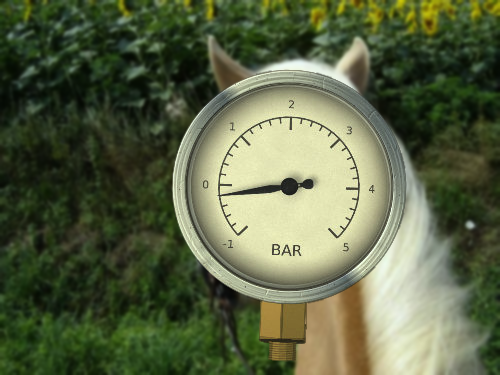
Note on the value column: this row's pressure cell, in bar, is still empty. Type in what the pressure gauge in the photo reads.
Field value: -0.2 bar
